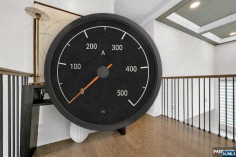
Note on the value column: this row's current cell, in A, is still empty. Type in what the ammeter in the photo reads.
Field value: 0 A
